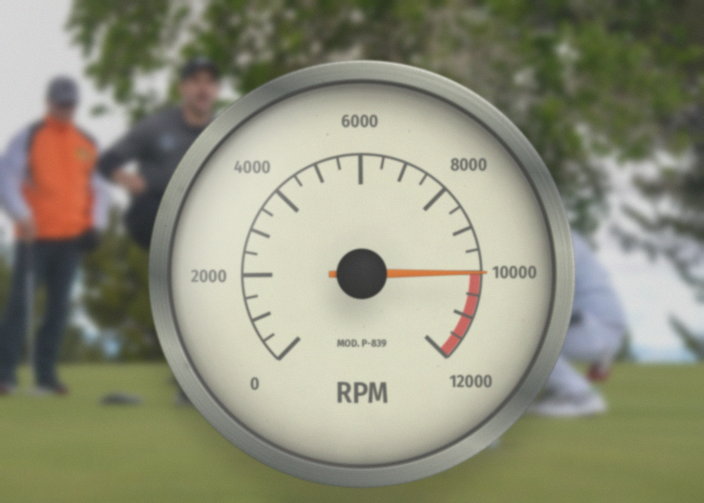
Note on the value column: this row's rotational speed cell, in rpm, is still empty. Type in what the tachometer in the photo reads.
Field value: 10000 rpm
